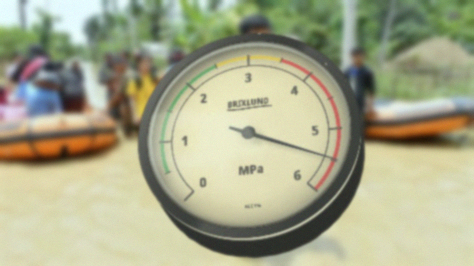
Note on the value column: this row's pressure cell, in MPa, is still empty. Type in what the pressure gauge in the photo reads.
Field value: 5.5 MPa
